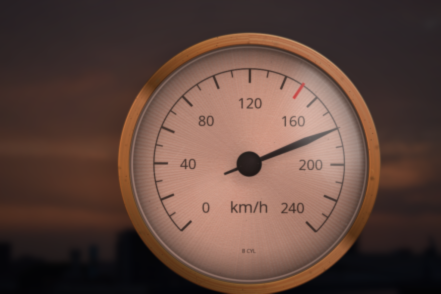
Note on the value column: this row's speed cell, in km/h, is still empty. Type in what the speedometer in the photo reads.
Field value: 180 km/h
